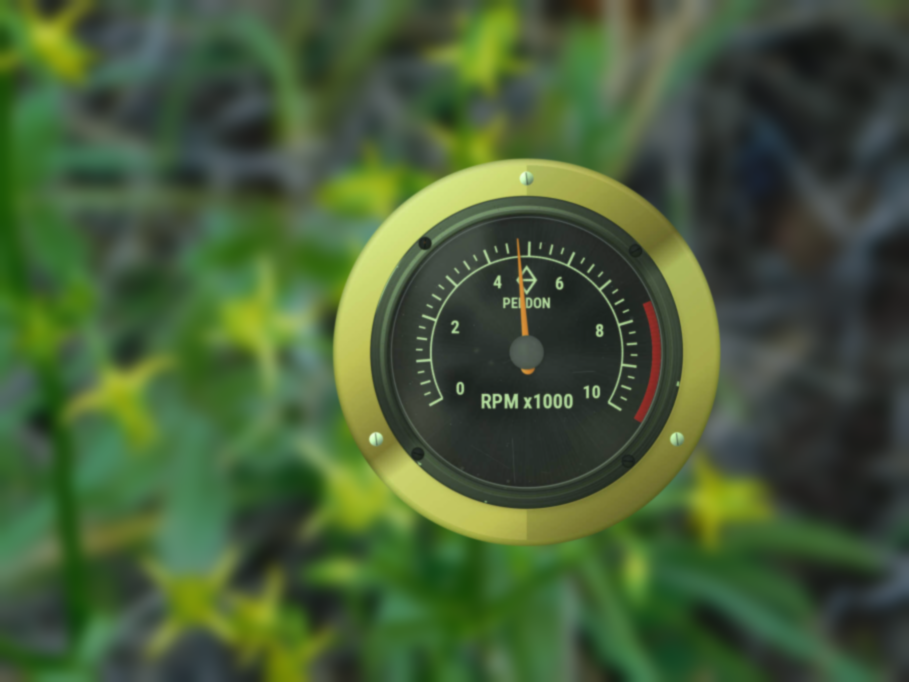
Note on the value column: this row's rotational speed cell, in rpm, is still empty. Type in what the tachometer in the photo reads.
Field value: 4750 rpm
